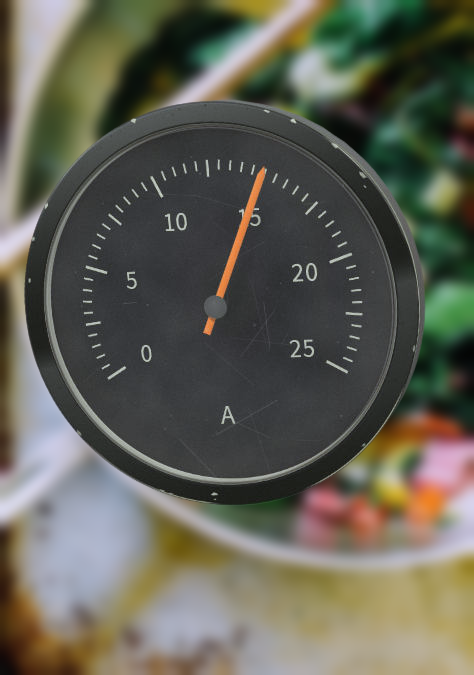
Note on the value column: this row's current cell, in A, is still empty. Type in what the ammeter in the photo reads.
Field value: 15 A
